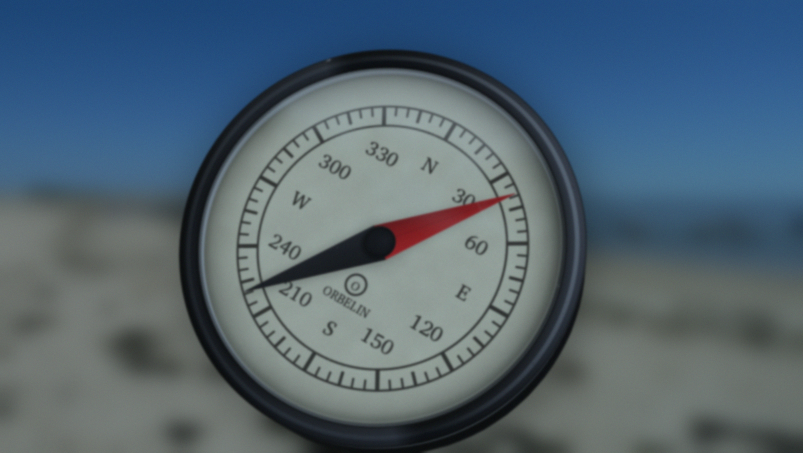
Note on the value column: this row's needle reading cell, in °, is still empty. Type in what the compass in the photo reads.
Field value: 40 °
